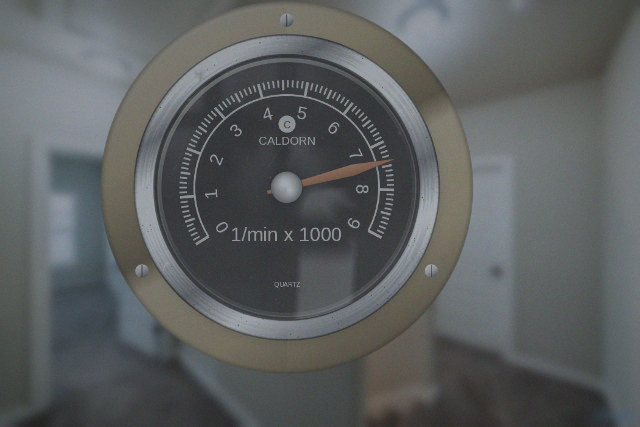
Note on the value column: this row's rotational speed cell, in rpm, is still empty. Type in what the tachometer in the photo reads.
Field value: 7400 rpm
